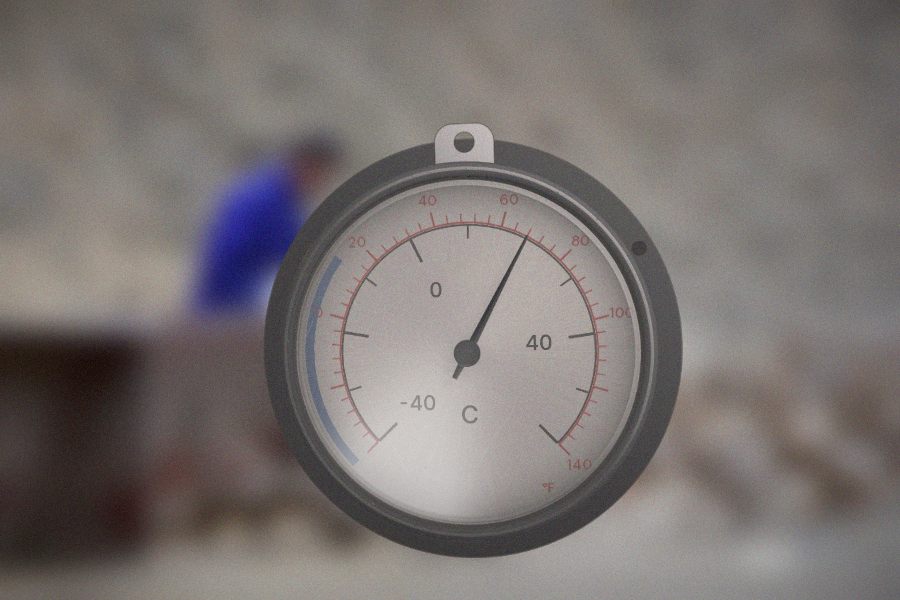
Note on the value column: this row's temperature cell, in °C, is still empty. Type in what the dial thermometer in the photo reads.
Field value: 20 °C
